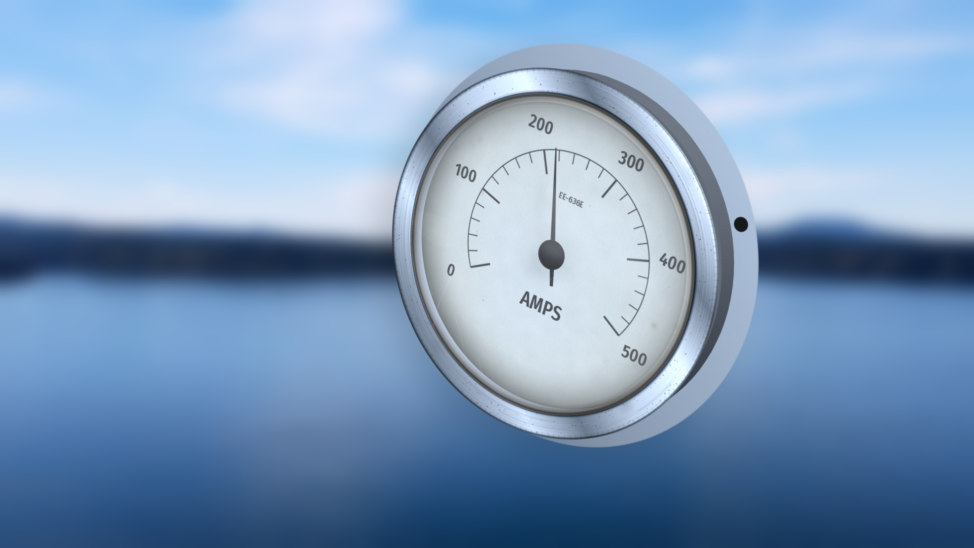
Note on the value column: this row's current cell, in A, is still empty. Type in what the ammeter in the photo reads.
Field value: 220 A
